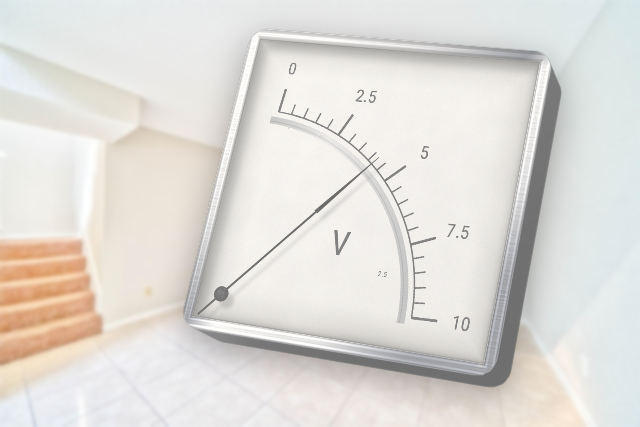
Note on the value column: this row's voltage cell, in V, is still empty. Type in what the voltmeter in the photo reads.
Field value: 4.25 V
